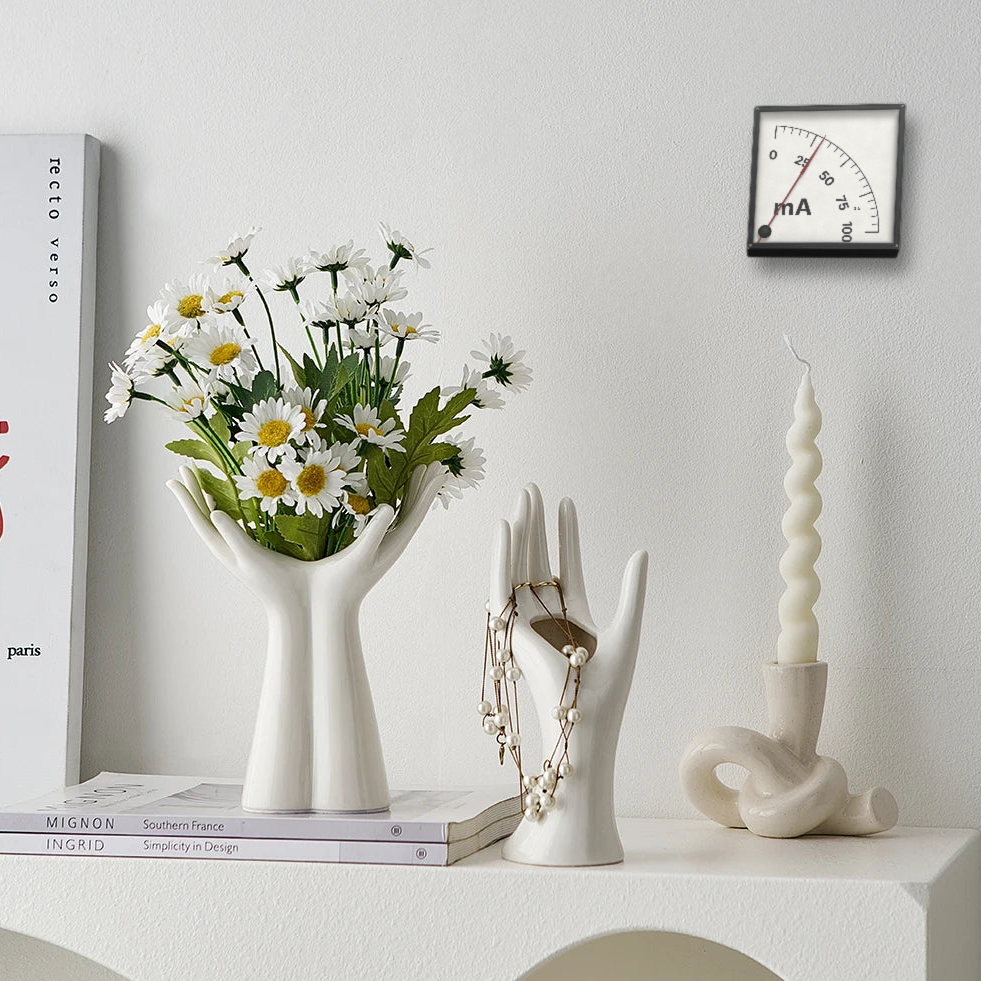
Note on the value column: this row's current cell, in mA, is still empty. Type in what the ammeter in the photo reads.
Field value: 30 mA
